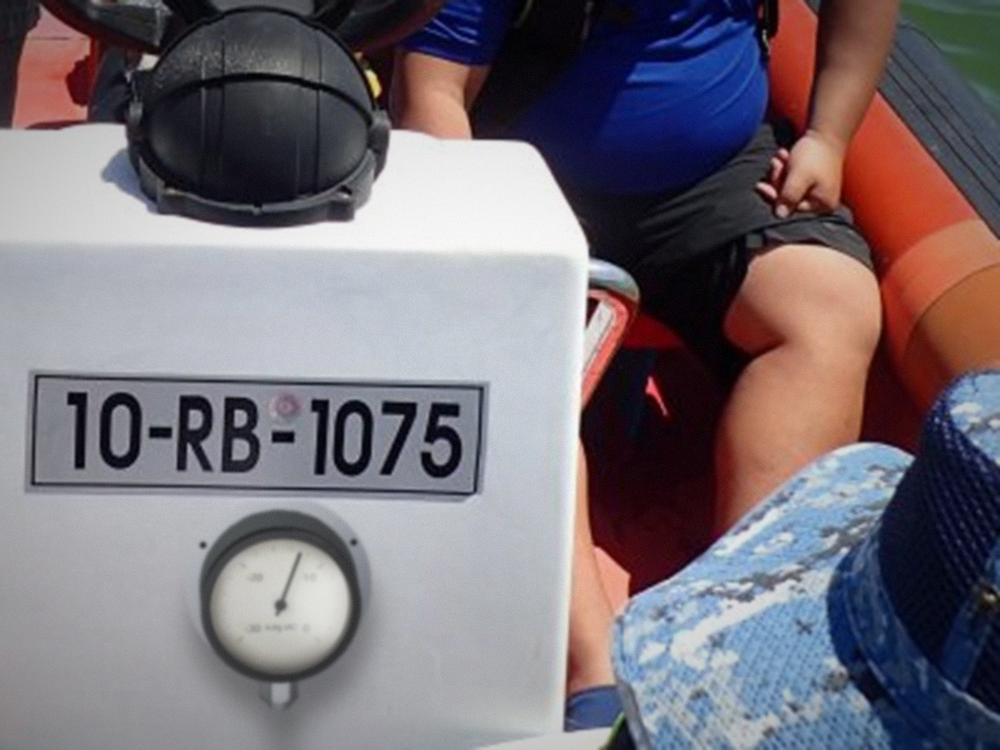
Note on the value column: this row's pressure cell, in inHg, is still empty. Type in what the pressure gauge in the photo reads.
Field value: -13 inHg
